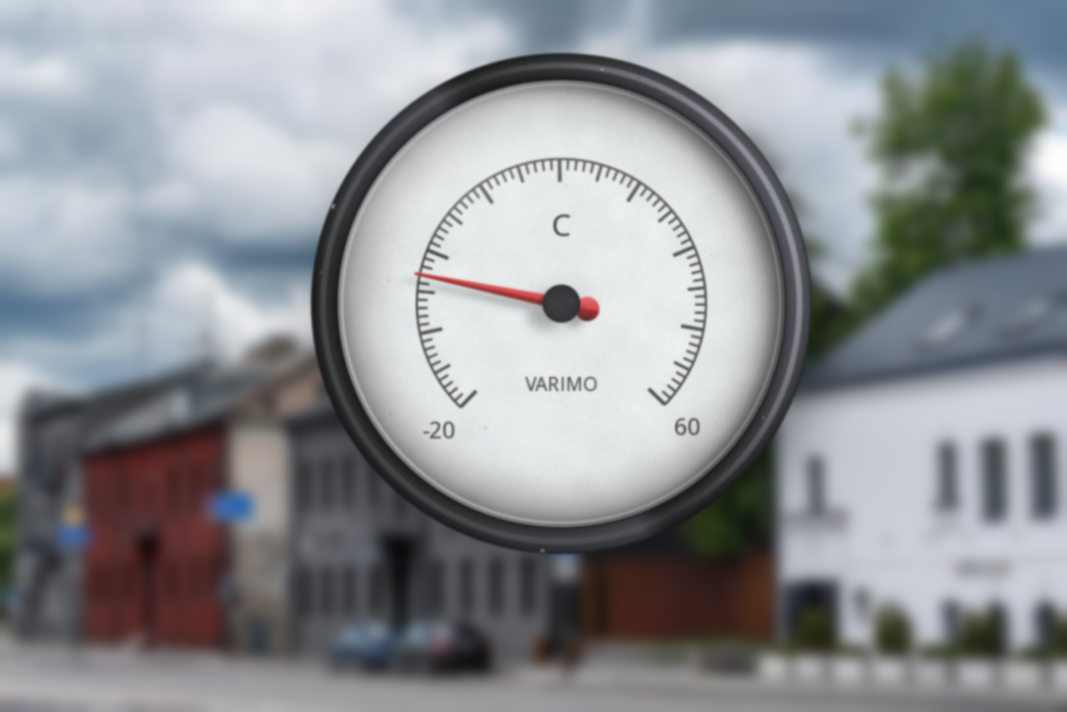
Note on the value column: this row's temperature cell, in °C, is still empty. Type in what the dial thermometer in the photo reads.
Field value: -3 °C
